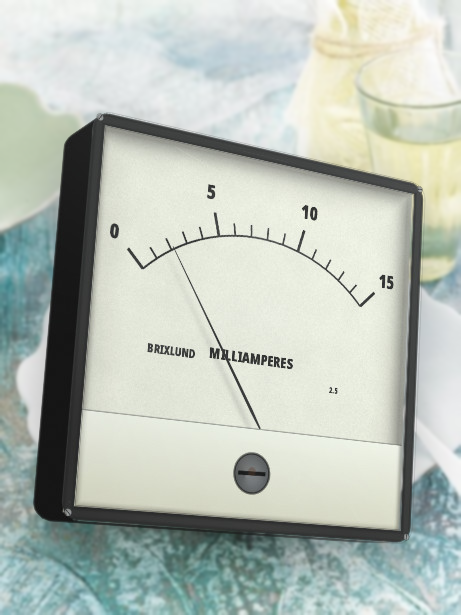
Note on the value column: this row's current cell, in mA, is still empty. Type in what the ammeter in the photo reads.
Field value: 2 mA
